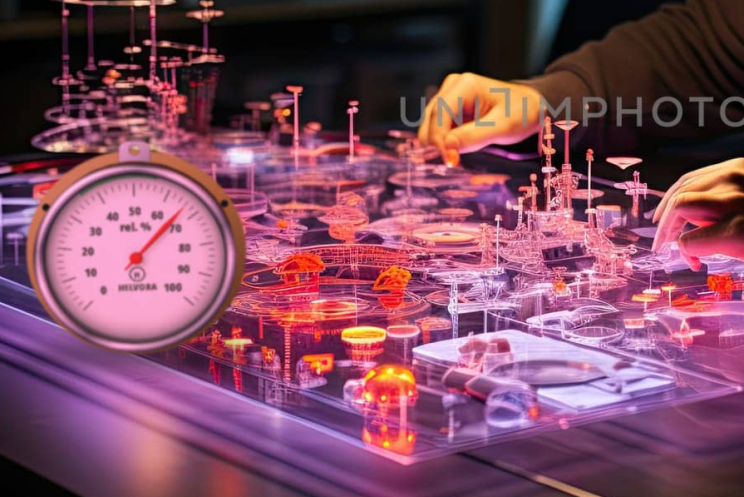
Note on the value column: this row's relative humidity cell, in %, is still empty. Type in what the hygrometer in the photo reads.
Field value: 66 %
